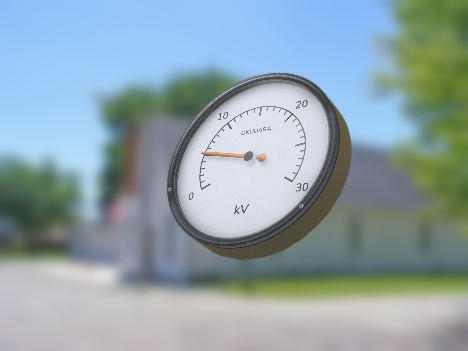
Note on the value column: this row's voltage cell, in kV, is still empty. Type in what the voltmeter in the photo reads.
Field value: 5 kV
